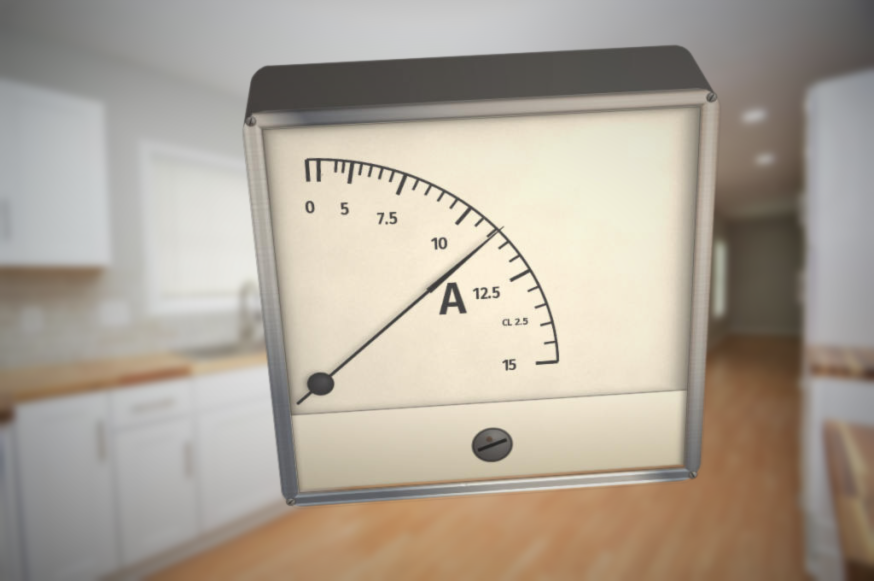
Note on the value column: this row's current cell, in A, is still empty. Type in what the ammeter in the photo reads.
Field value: 11 A
